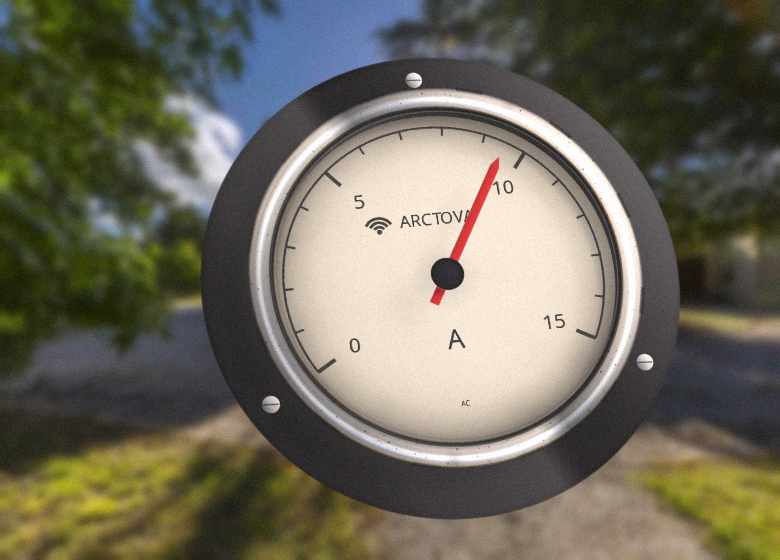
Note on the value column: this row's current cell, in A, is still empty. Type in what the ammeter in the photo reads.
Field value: 9.5 A
